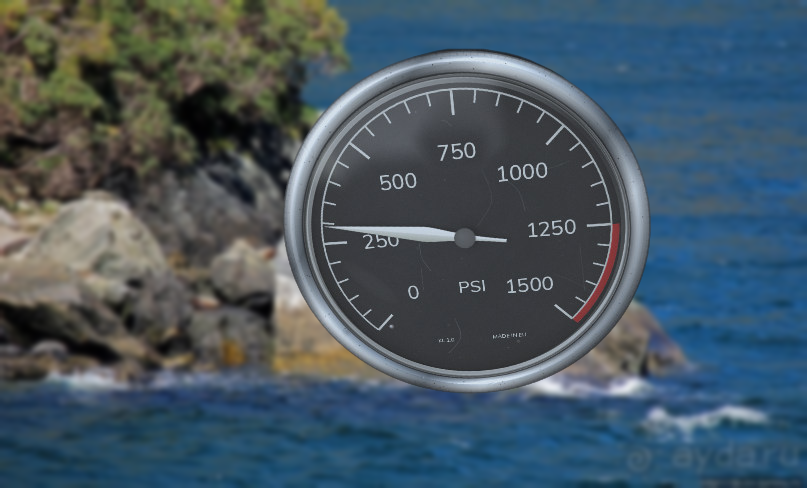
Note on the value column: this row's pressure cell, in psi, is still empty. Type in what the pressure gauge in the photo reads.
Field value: 300 psi
